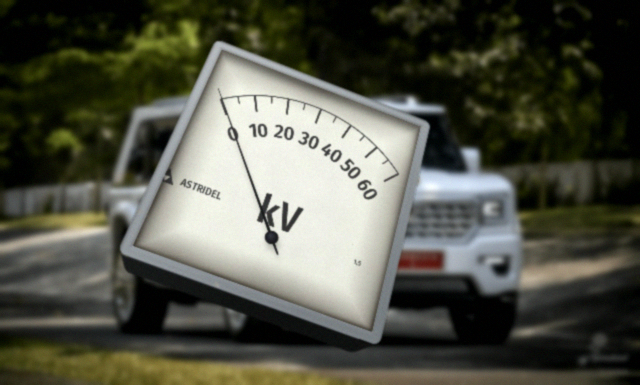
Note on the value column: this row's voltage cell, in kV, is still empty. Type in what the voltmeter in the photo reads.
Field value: 0 kV
